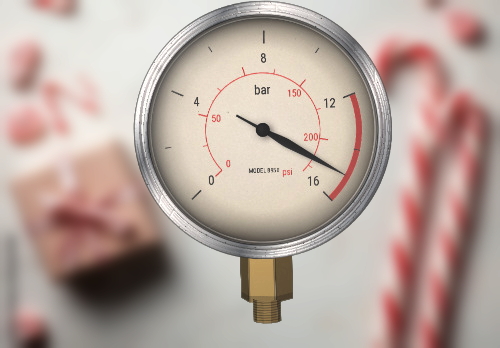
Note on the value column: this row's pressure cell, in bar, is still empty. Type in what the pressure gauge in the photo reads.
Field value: 15 bar
